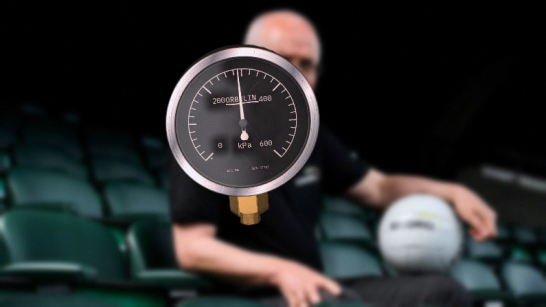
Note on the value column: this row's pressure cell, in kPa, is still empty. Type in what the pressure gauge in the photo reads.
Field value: 290 kPa
